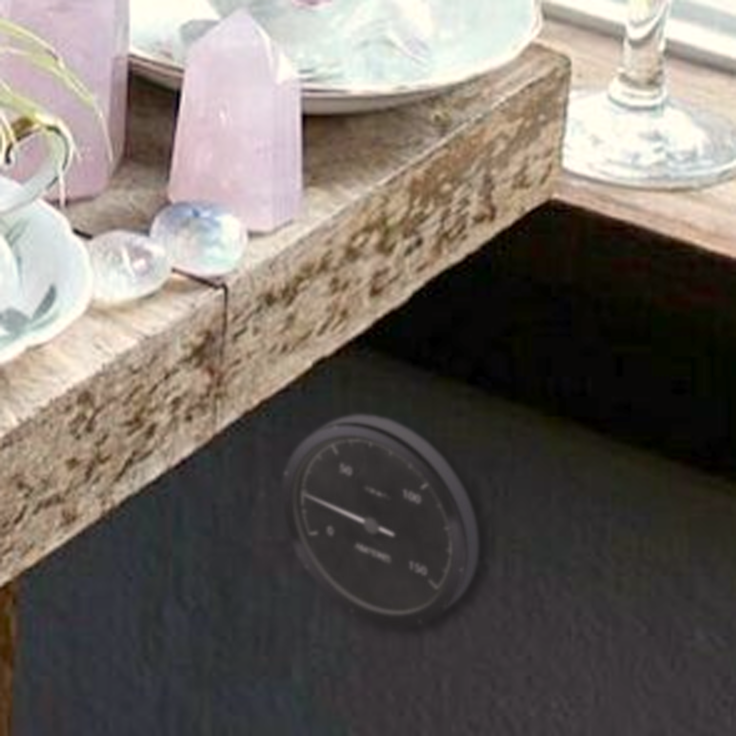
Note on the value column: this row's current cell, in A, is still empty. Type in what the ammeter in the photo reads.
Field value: 20 A
